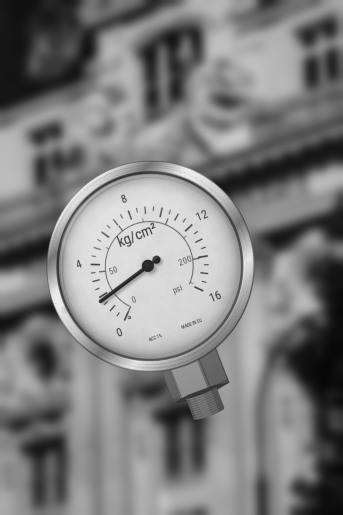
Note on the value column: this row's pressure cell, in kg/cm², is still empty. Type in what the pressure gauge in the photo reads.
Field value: 1.75 kg/cm²
